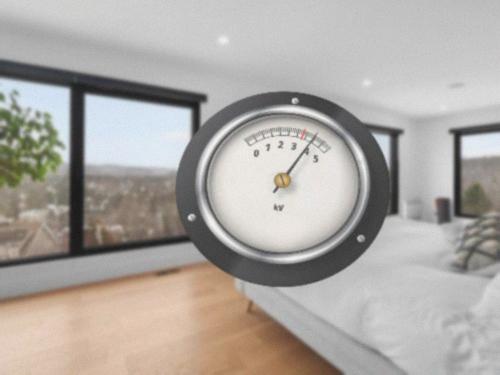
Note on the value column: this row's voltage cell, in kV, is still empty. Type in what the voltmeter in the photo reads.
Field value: 4 kV
